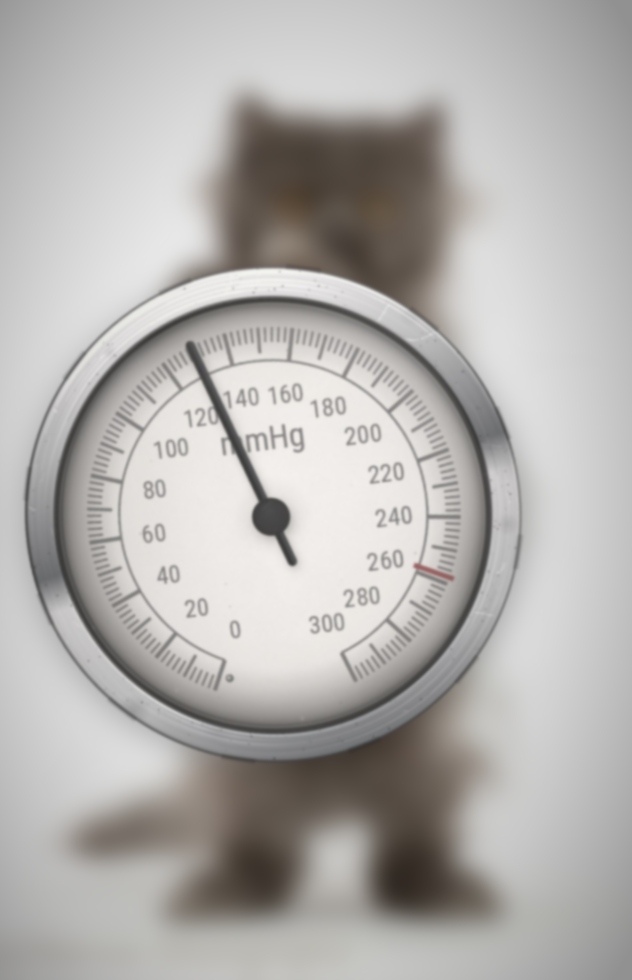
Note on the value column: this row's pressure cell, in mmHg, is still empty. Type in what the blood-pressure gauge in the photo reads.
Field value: 130 mmHg
